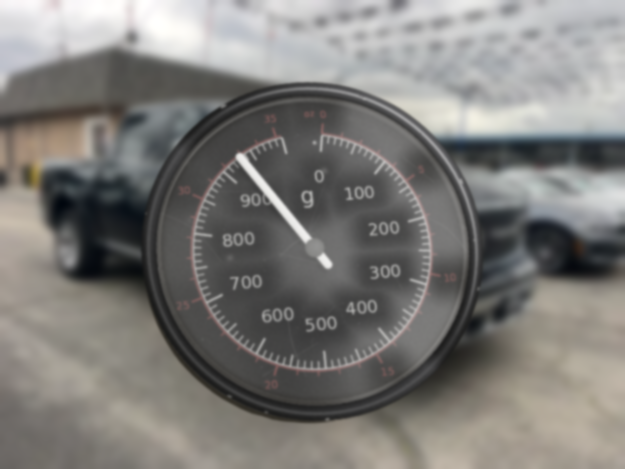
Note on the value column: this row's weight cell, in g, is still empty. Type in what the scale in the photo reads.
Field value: 930 g
